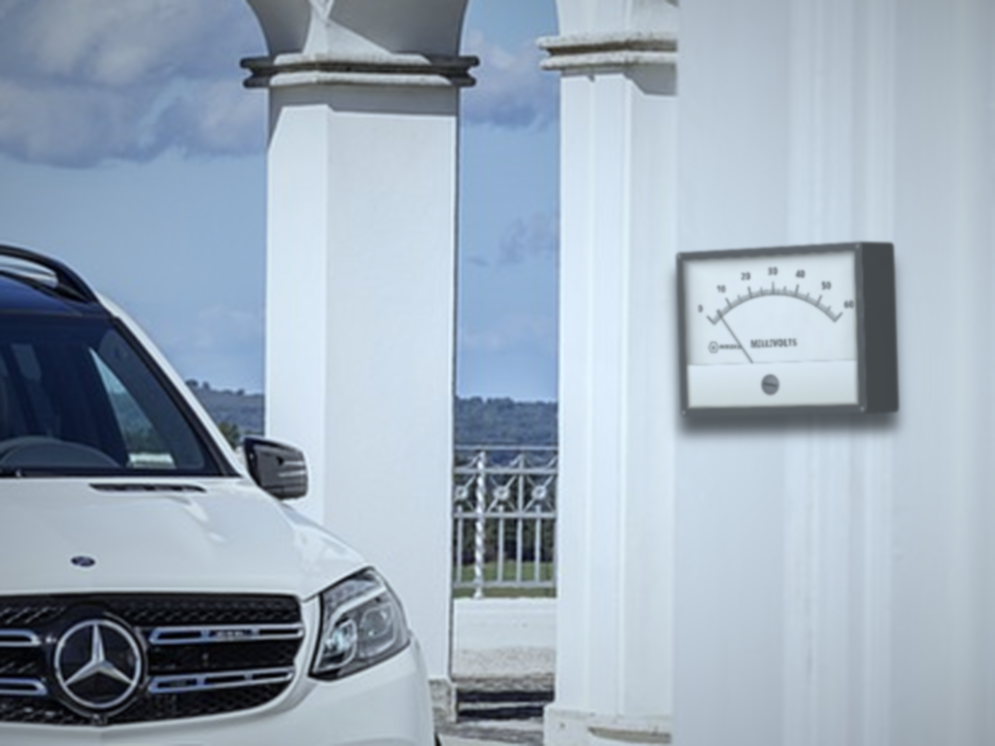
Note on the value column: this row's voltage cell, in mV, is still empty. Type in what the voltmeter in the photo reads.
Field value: 5 mV
